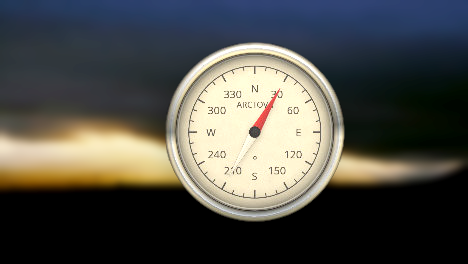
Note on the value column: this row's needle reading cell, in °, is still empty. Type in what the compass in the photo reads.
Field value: 30 °
